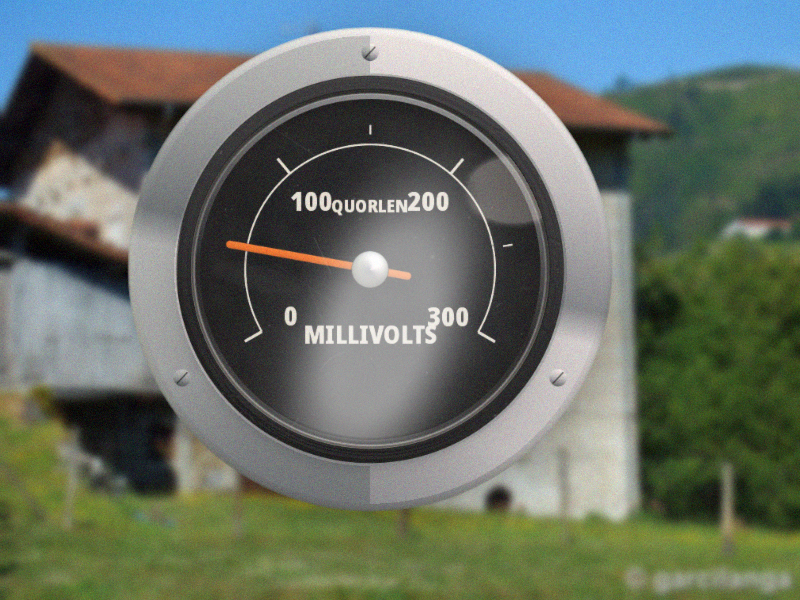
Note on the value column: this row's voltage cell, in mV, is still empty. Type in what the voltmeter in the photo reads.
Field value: 50 mV
